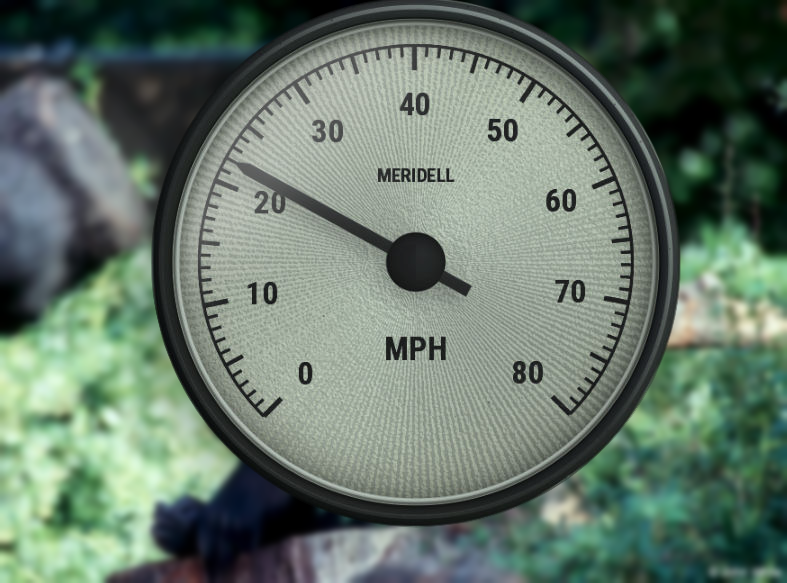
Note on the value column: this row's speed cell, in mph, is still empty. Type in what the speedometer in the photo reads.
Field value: 22 mph
